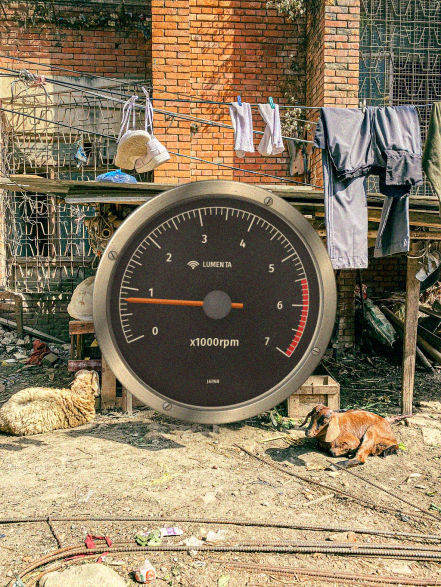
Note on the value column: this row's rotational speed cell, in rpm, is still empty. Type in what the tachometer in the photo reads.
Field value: 800 rpm
